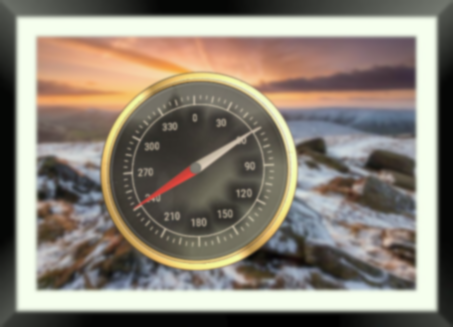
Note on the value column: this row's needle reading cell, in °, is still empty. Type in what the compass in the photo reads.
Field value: 240 °
